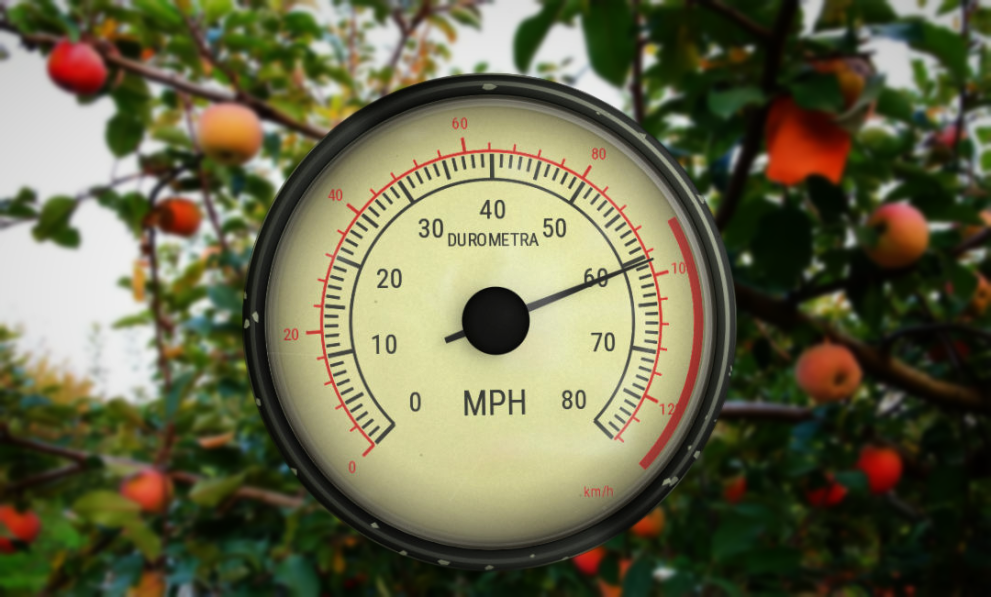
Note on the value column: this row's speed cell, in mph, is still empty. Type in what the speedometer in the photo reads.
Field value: 60.5 mph
